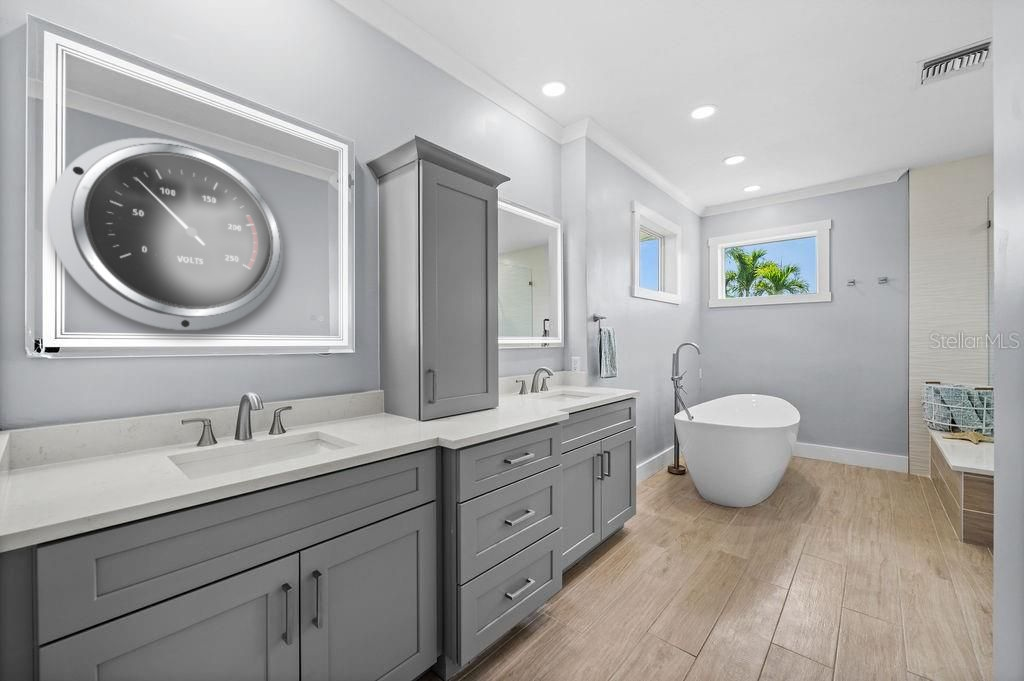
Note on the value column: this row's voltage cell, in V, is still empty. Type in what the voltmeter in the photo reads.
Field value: 80 V
